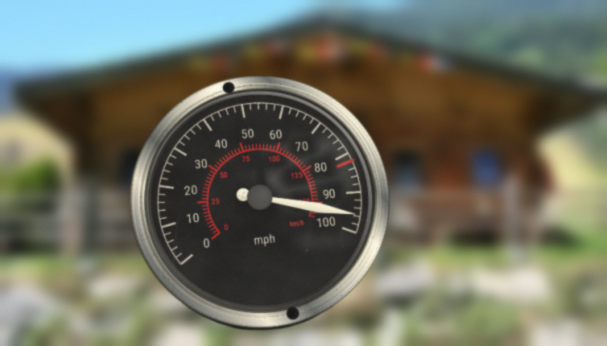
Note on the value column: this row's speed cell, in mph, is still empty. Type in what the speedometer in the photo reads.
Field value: 96 mph
